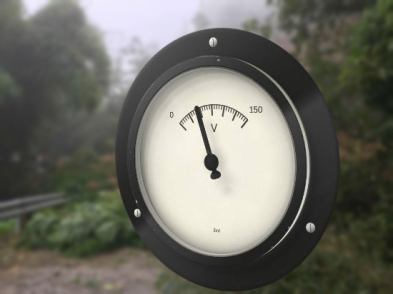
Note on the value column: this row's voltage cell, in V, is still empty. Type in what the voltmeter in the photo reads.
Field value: 50 V
